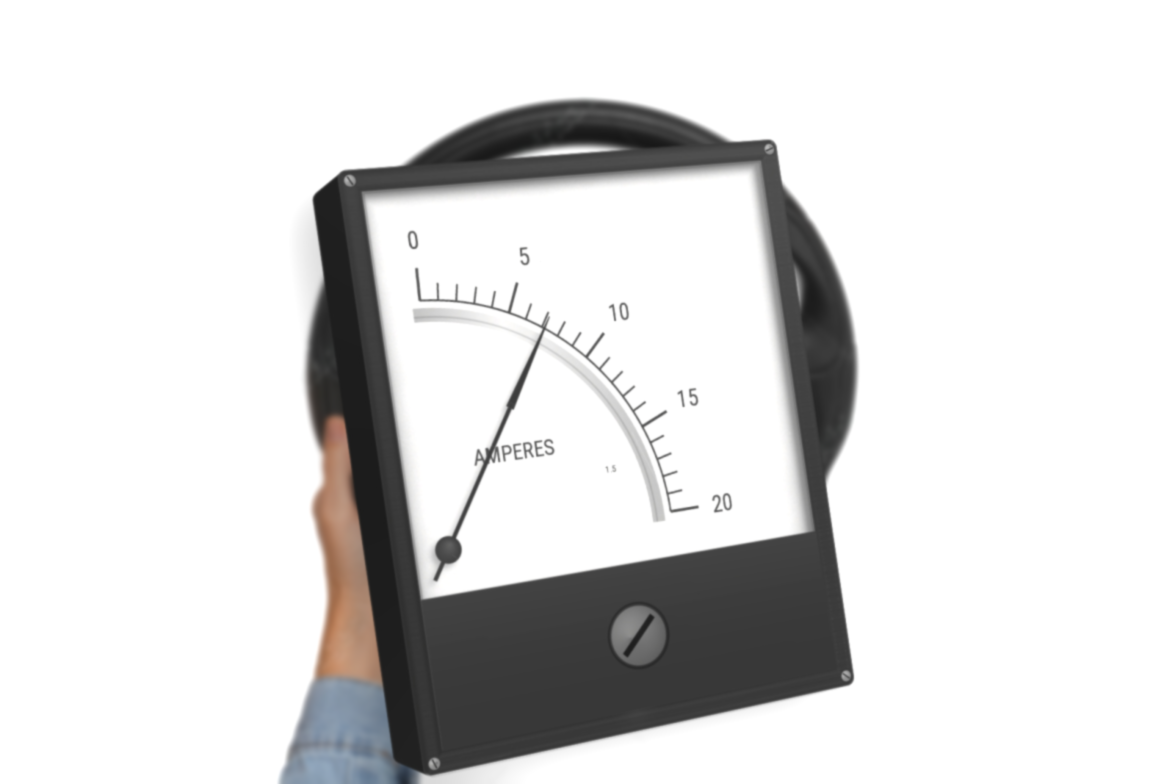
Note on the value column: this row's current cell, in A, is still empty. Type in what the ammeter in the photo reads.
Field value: 7 A
